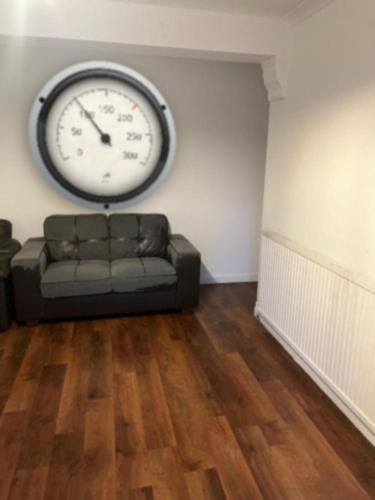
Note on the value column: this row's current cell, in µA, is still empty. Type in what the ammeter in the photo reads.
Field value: 100 µA
